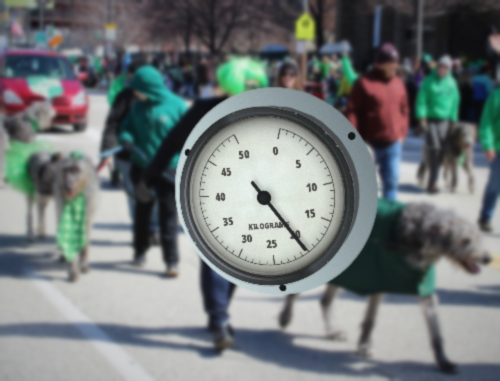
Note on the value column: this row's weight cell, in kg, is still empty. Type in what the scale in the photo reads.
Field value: 20 kg
